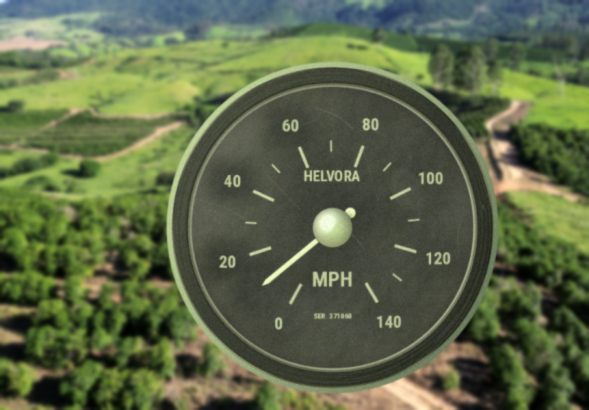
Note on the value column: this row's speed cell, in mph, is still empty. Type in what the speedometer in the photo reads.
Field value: 10 mph
